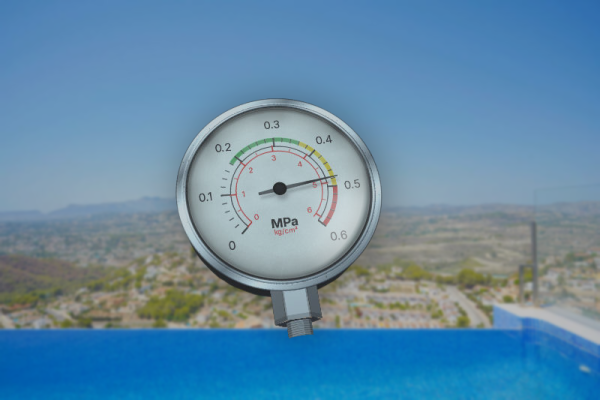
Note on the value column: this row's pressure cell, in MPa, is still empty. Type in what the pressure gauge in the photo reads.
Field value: 0.48 MPa
